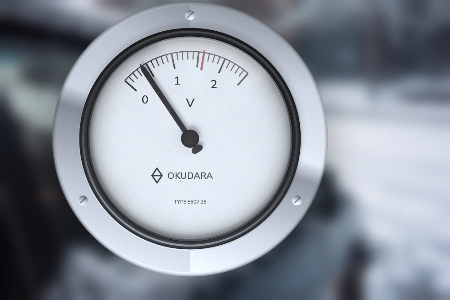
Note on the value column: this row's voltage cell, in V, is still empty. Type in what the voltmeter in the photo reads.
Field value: 0.4 V
